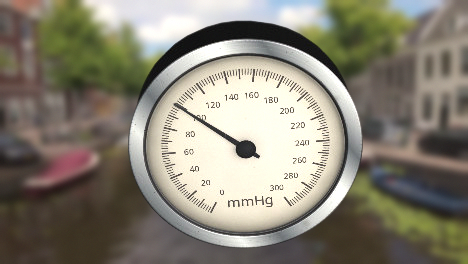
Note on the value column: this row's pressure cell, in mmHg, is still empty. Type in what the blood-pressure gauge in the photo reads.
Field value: 100 mmHg
